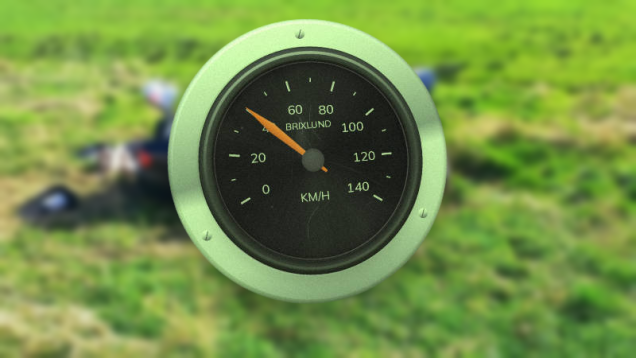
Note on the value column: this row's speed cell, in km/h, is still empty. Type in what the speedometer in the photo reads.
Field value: 40 km/h
